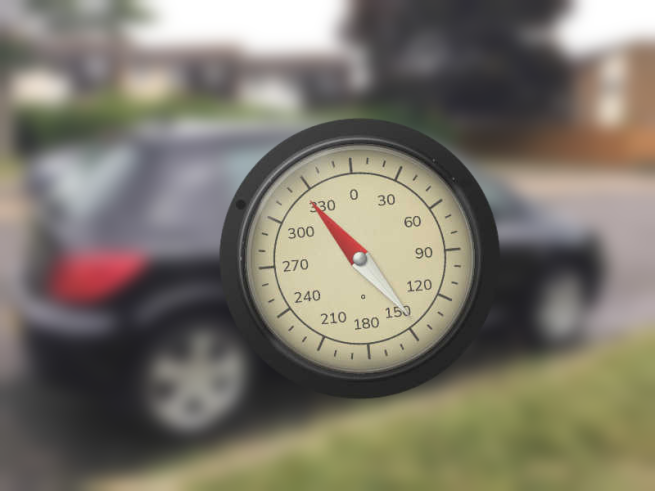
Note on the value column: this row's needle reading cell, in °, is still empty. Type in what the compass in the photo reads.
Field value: 325 °
